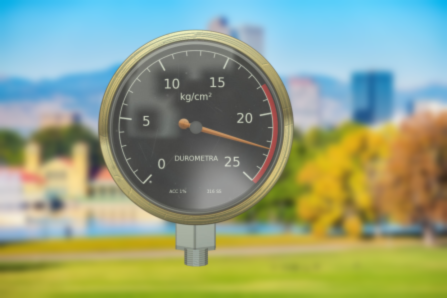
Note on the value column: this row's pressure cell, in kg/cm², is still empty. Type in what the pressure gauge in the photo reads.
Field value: 22.5 kg/cm²
